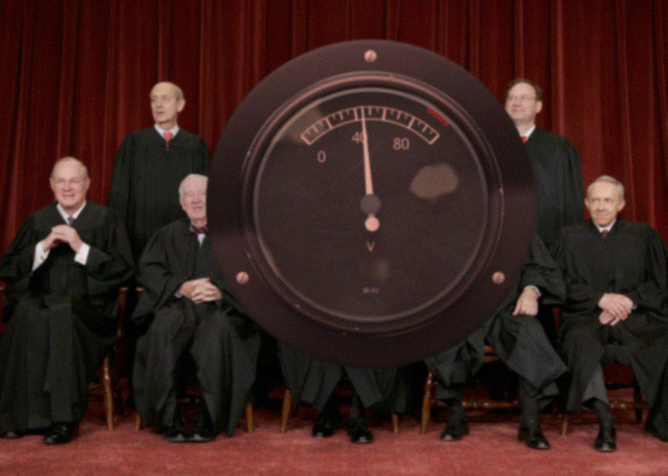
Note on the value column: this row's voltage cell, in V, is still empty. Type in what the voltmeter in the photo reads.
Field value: 45 V
